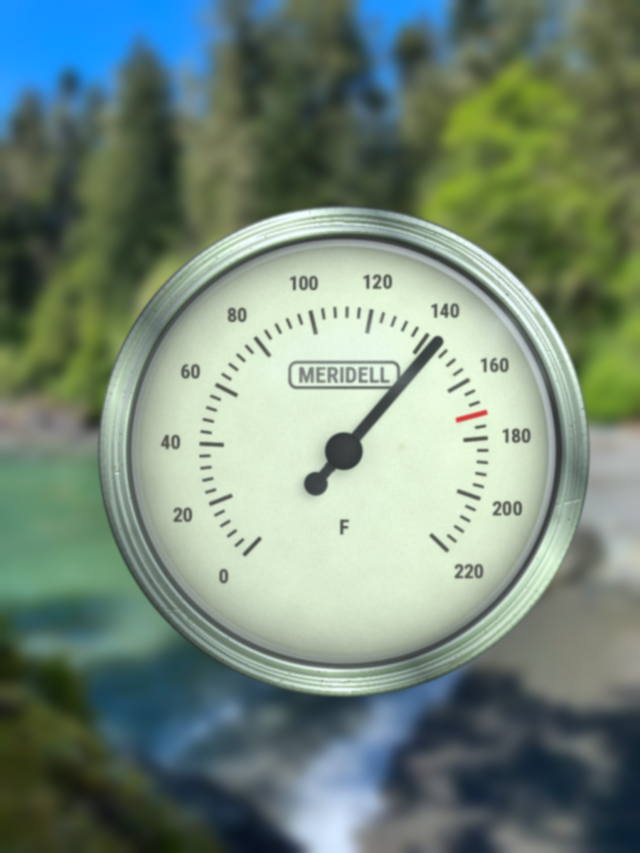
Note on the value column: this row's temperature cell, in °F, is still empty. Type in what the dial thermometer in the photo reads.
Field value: 144 °F
